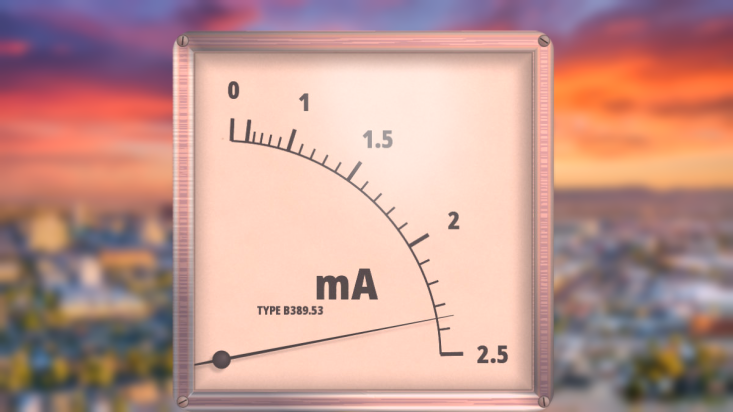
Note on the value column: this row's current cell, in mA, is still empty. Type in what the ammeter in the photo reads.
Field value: 2.35 mA
